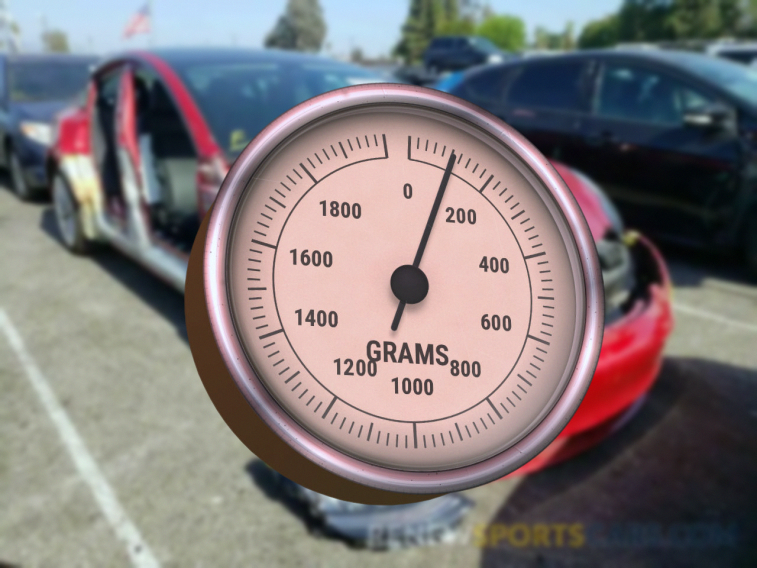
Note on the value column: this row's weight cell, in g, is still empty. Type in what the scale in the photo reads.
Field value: 100 g
